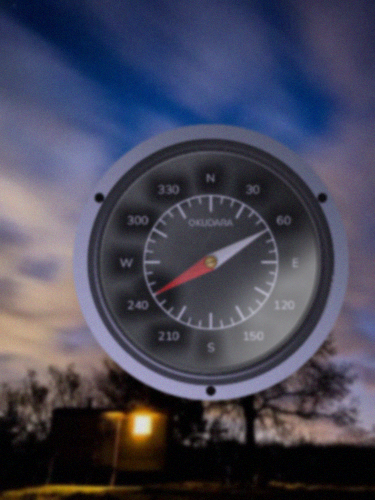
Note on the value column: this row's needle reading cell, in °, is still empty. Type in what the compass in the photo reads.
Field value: 240 °
